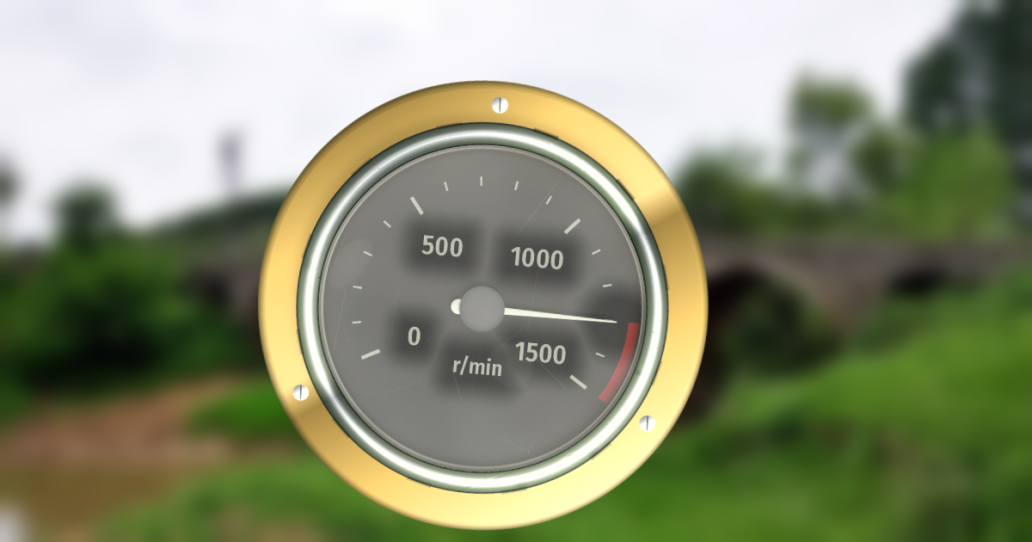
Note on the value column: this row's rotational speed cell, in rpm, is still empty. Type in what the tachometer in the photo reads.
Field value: 1300 rpm
